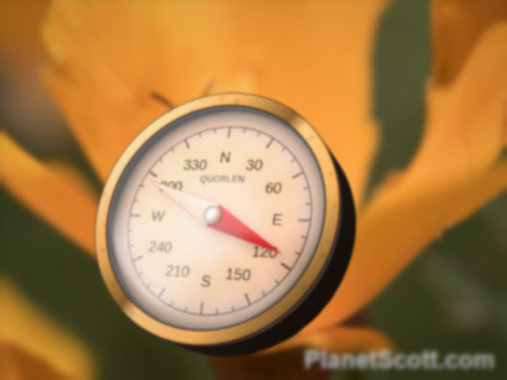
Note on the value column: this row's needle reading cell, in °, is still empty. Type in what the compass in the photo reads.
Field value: 115 °
